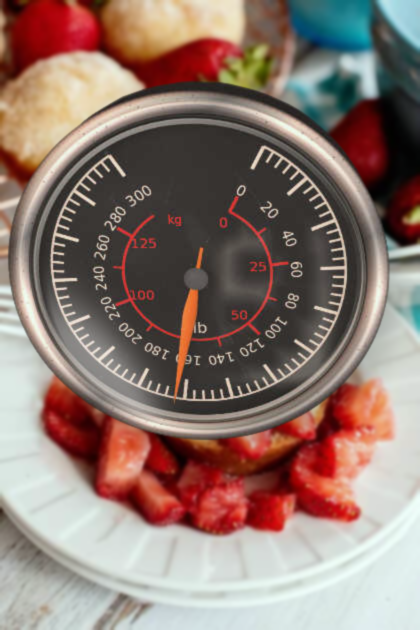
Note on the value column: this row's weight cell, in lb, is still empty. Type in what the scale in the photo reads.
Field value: 164 lb
